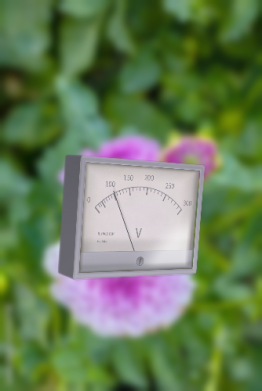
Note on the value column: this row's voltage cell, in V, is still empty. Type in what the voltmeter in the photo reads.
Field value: 100 V
